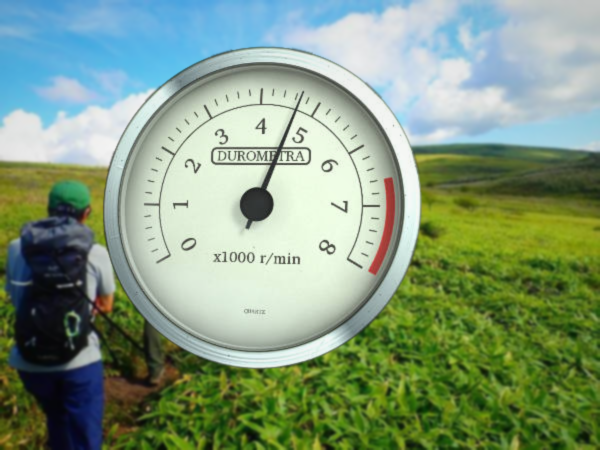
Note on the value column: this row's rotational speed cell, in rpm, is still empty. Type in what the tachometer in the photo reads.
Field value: 4700 rpm
